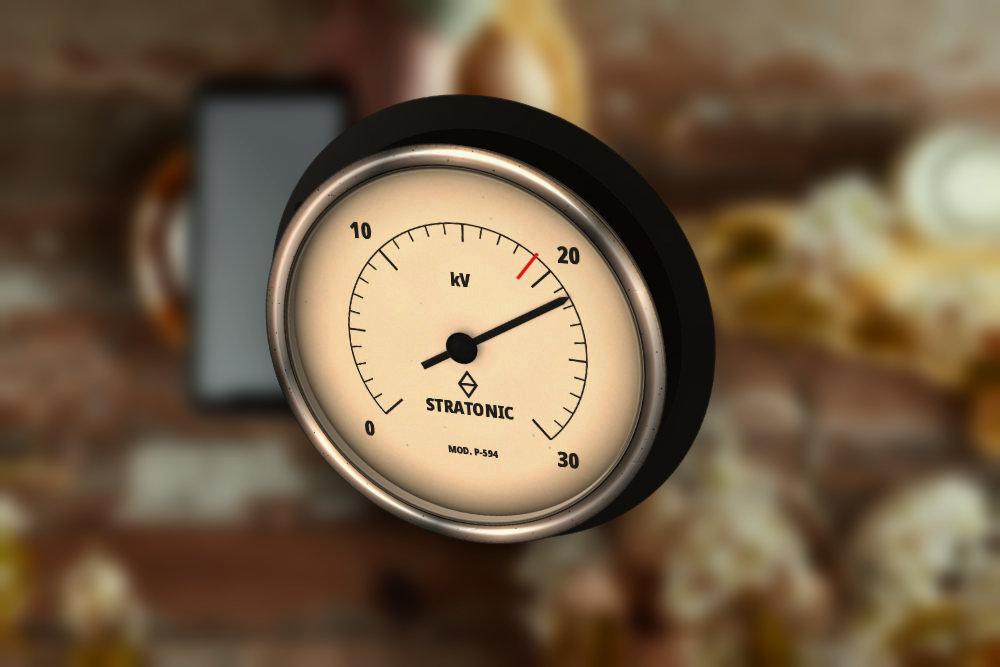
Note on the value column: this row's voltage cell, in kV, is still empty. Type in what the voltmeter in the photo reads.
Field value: 21.5 kV
